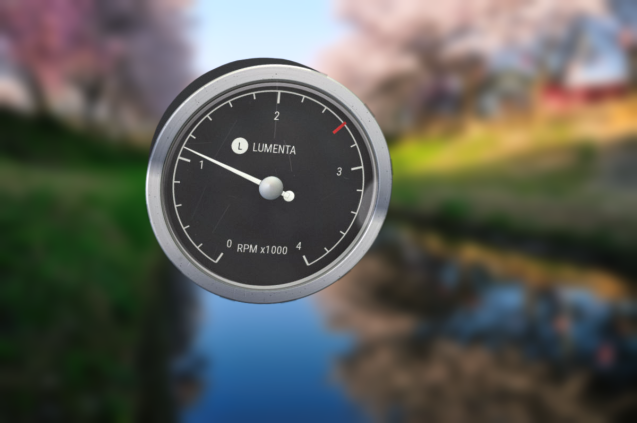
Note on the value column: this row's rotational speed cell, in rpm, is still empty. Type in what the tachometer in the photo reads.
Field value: 1100 rpm
